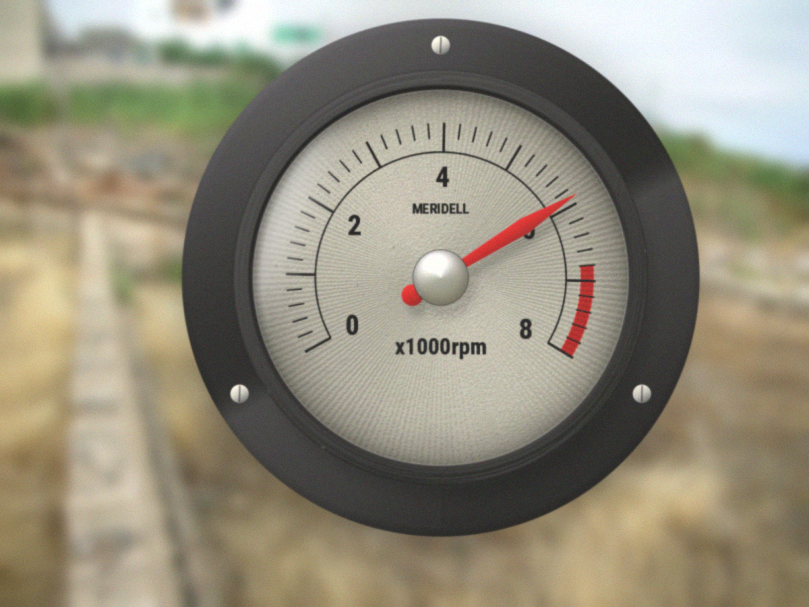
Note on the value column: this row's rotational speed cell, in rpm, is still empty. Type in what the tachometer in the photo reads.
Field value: 5900 rpm
